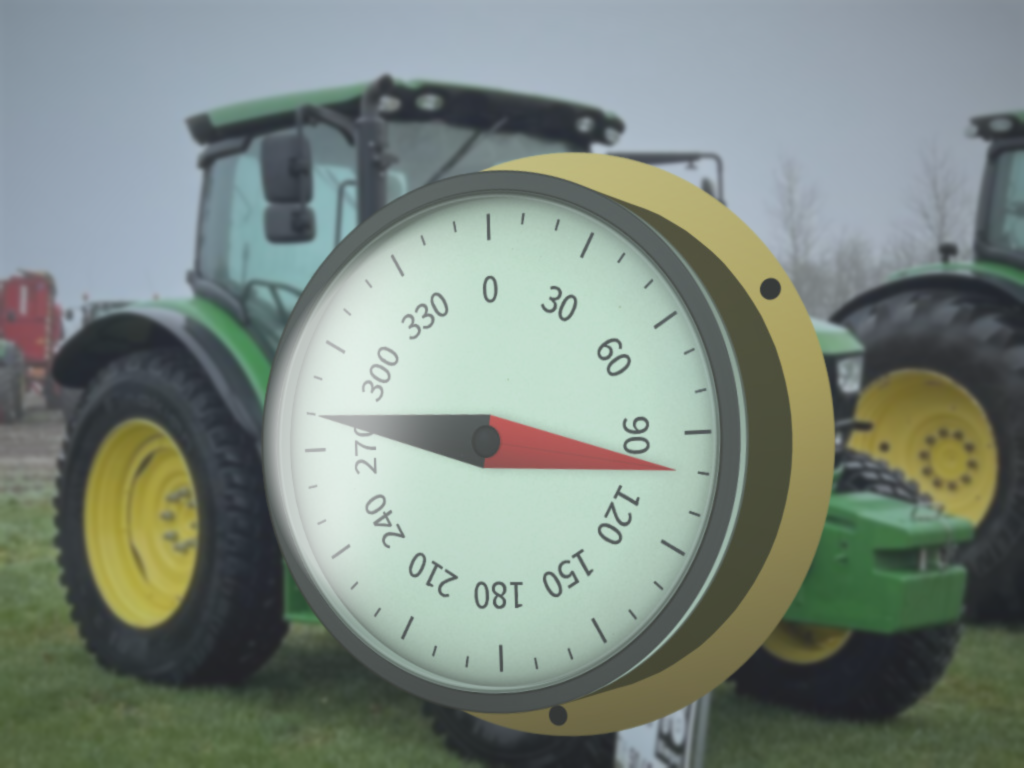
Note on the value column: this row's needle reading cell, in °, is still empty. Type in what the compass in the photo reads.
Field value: 100 °
